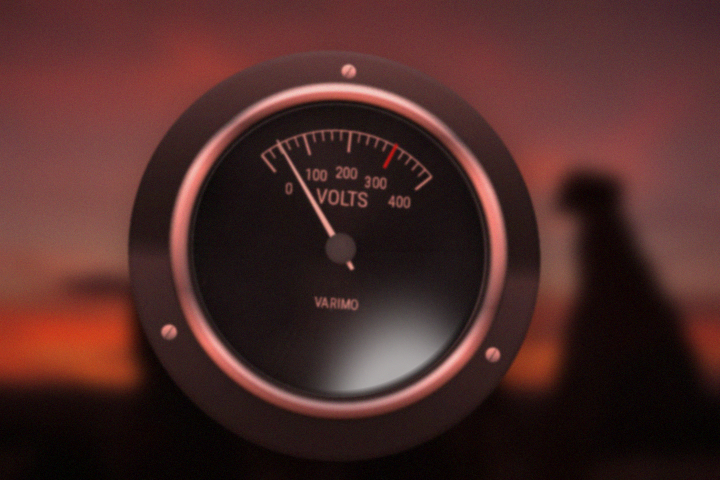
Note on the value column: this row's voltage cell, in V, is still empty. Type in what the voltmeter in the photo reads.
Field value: 40 V
